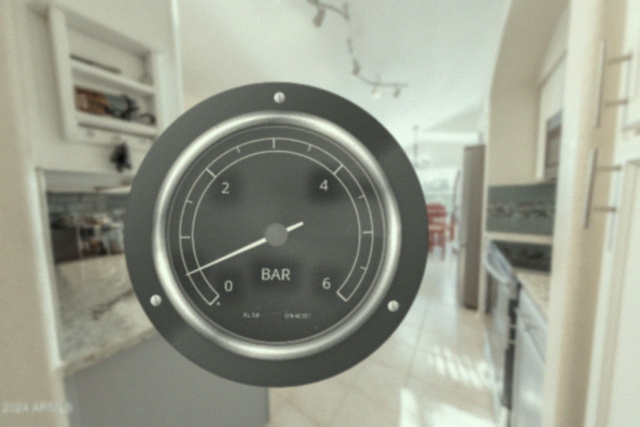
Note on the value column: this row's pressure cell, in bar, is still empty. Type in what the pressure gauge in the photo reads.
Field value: 0.5 bar
